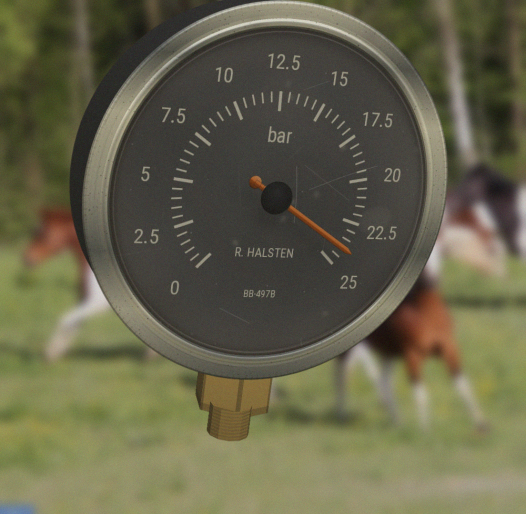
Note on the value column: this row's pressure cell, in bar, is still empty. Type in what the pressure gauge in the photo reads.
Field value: 24 bar
